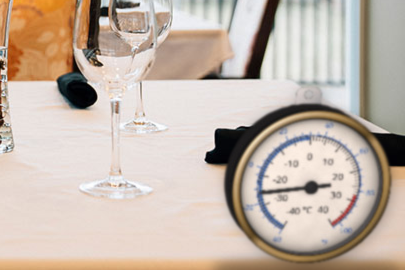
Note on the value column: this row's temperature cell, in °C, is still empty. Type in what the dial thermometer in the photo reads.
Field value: -25 °C
